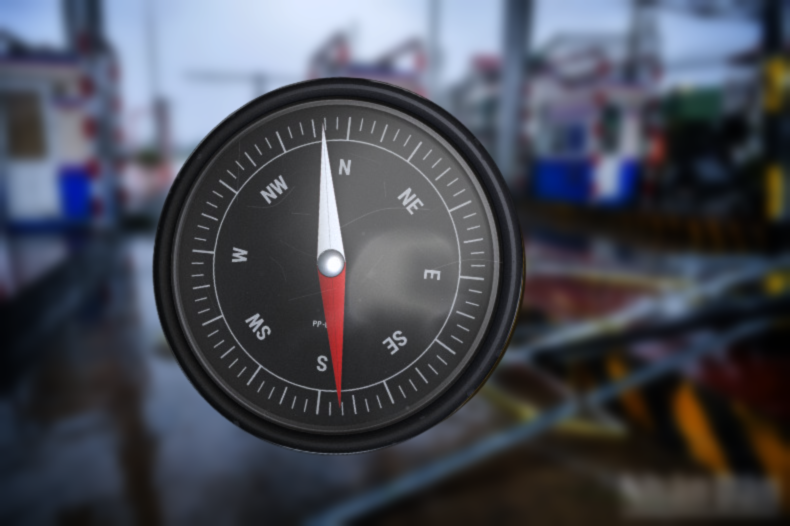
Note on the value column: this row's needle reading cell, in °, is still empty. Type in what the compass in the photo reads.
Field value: 170 °
